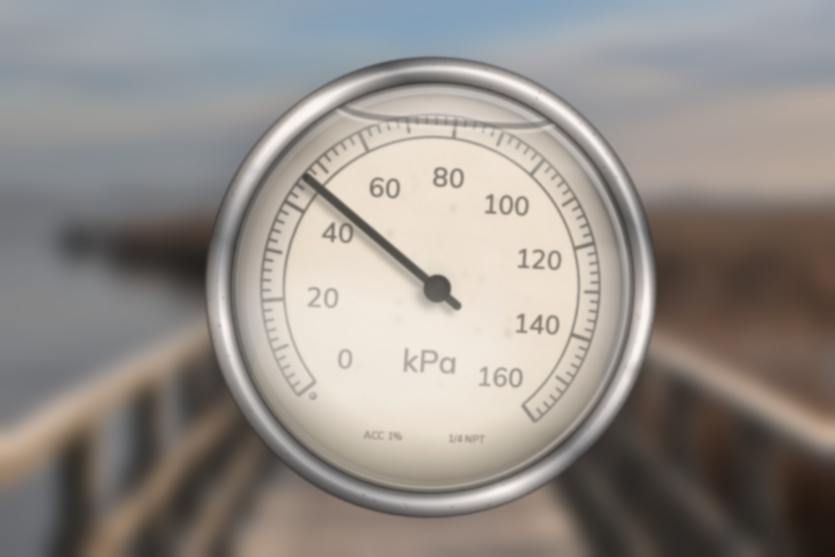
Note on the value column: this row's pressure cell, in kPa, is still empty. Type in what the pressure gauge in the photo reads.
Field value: 46 kPa
